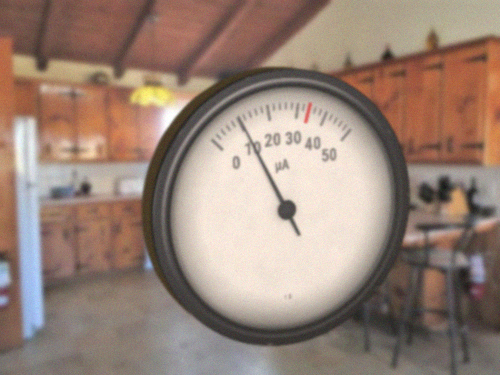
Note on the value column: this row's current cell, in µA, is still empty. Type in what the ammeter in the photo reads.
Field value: 10 µA
